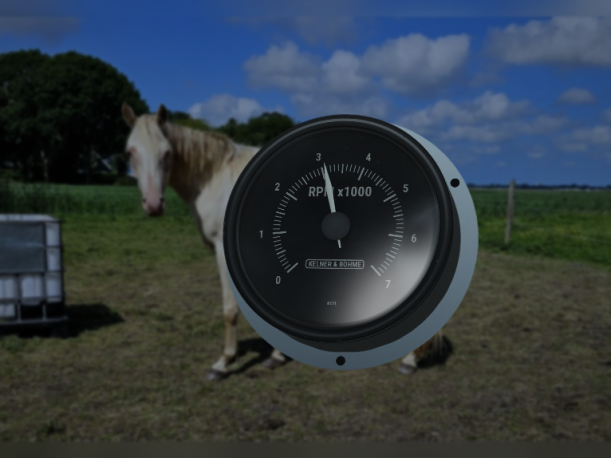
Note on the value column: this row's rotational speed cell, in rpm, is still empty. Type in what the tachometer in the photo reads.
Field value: 3100 rpm
